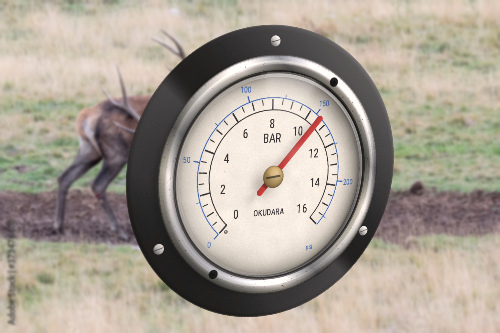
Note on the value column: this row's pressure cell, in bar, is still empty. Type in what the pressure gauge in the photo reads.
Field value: 10.5 bar
